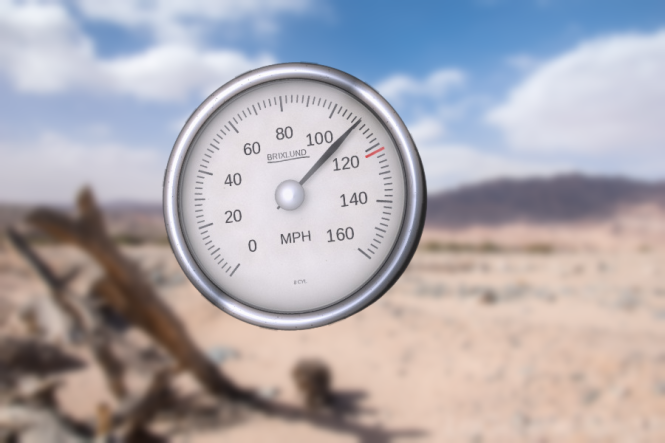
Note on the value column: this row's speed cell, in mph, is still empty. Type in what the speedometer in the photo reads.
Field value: 110 mph
